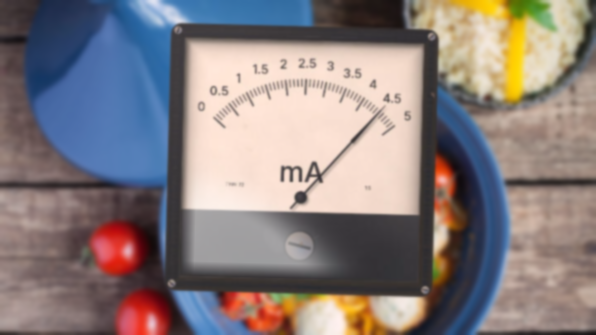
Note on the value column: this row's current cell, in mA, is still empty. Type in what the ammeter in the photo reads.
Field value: 4.5 mA
